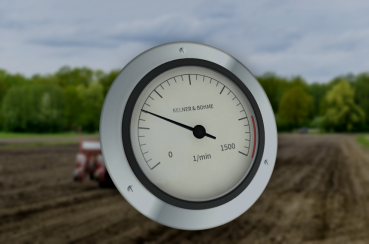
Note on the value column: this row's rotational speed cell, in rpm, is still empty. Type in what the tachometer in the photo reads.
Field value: 350 rpm
